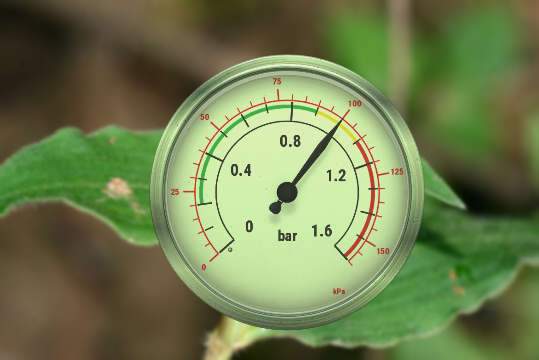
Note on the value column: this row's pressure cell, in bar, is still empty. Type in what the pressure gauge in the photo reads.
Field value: 1 bar
